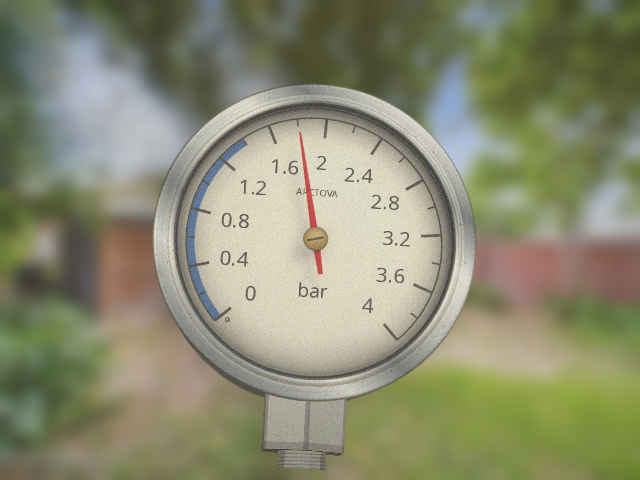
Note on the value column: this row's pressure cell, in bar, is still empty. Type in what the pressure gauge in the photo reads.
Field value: 1.8 bar
